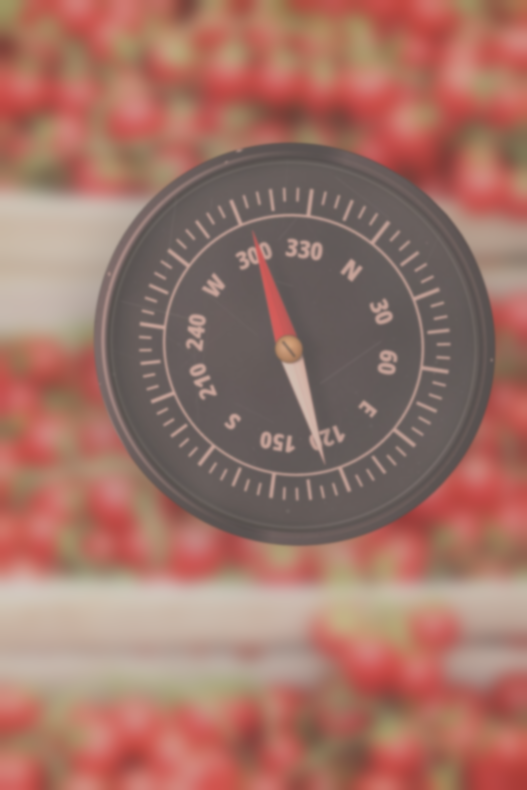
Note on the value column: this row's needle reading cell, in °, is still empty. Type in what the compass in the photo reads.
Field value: 305 °
